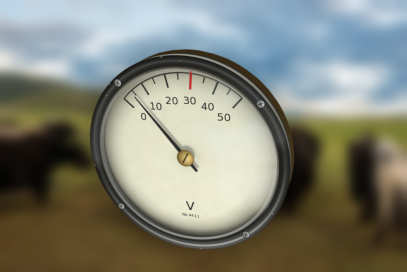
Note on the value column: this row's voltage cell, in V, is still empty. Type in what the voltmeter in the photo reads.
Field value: 5 V
